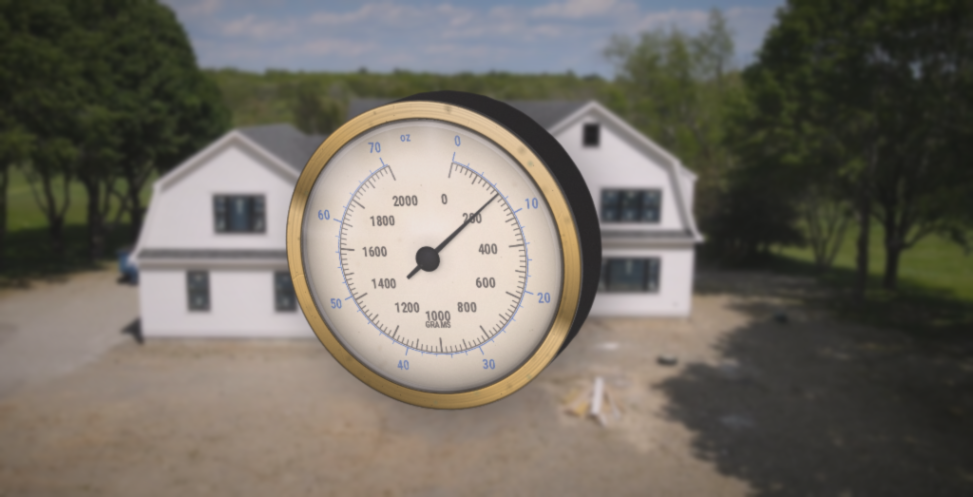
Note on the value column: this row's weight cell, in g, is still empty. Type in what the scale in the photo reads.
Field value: 200 g
